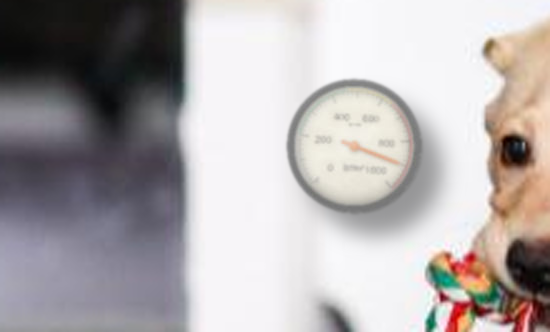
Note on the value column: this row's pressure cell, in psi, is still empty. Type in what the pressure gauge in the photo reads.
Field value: 900 psi
